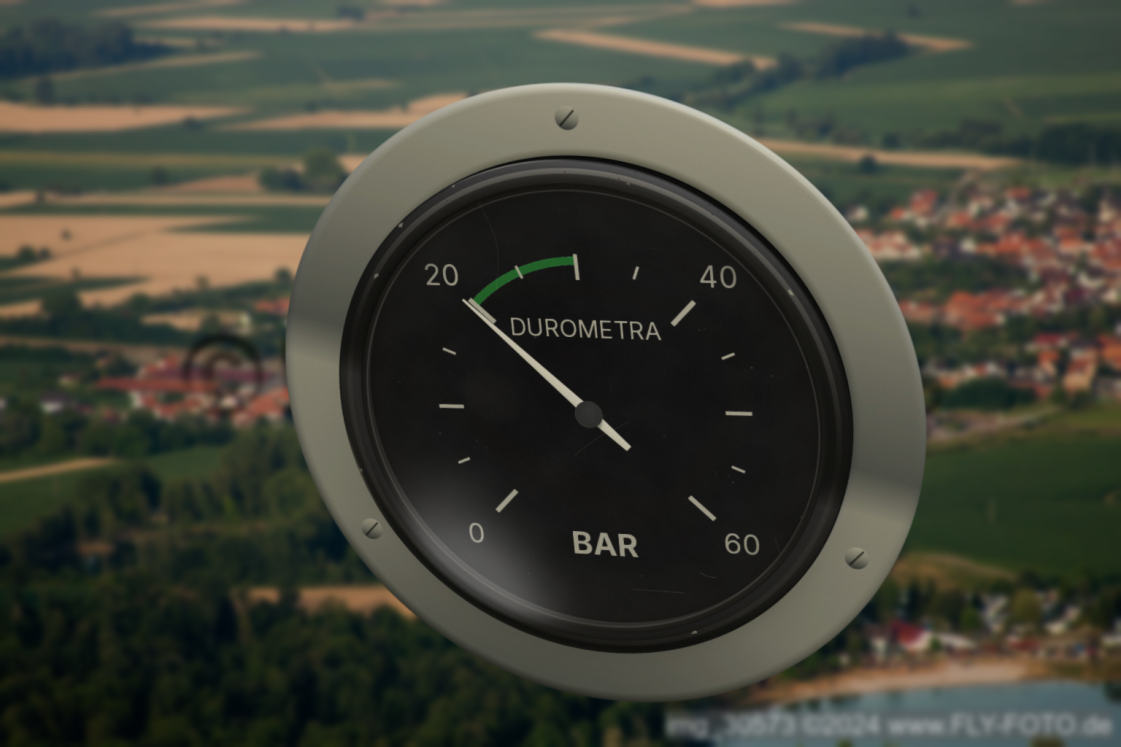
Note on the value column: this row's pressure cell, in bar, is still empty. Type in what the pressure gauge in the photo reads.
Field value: 20 bar
